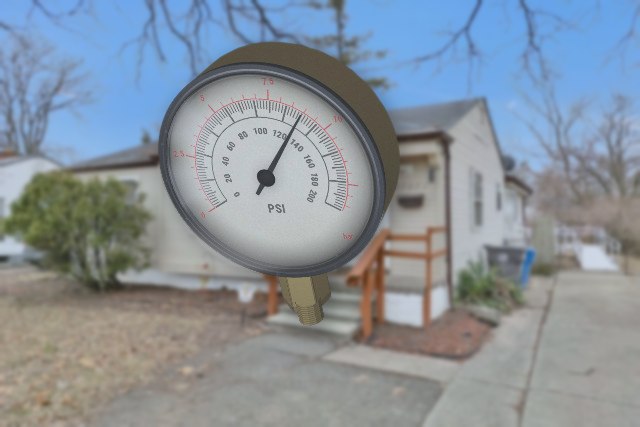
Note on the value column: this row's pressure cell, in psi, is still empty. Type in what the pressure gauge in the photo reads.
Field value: 130 psi
